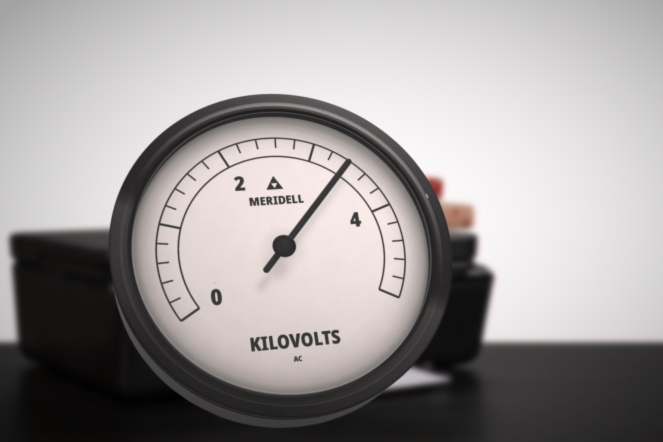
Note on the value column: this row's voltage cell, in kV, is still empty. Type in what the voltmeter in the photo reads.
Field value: 3.4 kV
